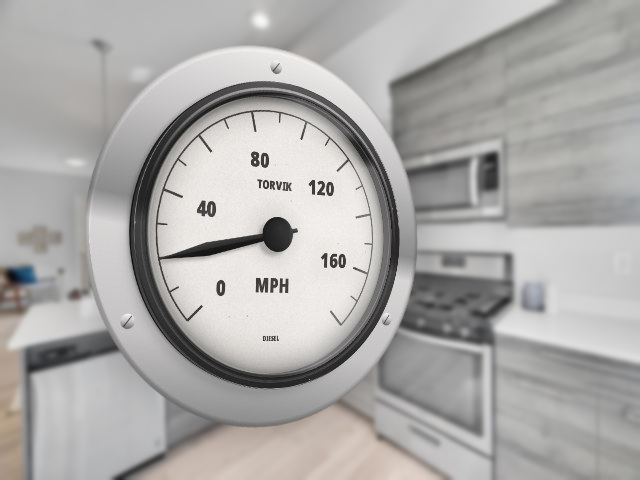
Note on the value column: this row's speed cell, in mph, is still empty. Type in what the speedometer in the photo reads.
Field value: 20 mph
